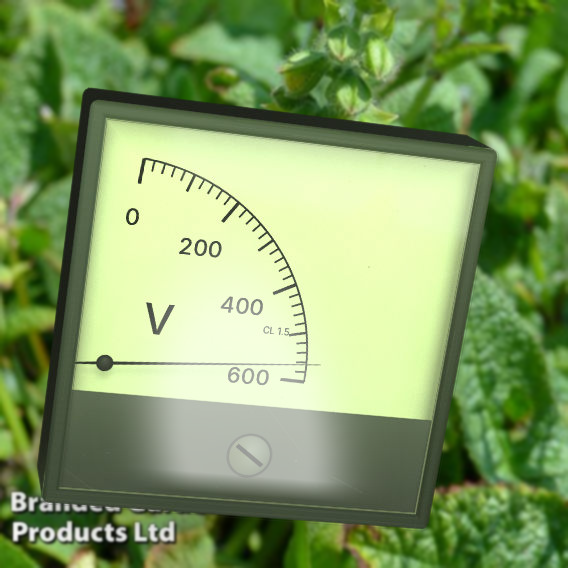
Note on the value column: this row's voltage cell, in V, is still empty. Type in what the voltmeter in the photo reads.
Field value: 560 V
